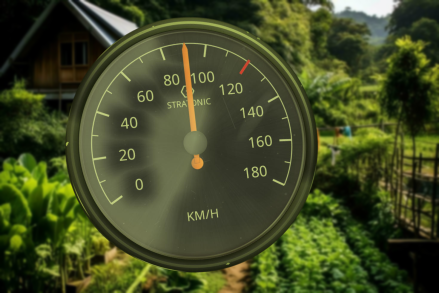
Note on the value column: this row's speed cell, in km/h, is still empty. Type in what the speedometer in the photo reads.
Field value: 90 km/h
